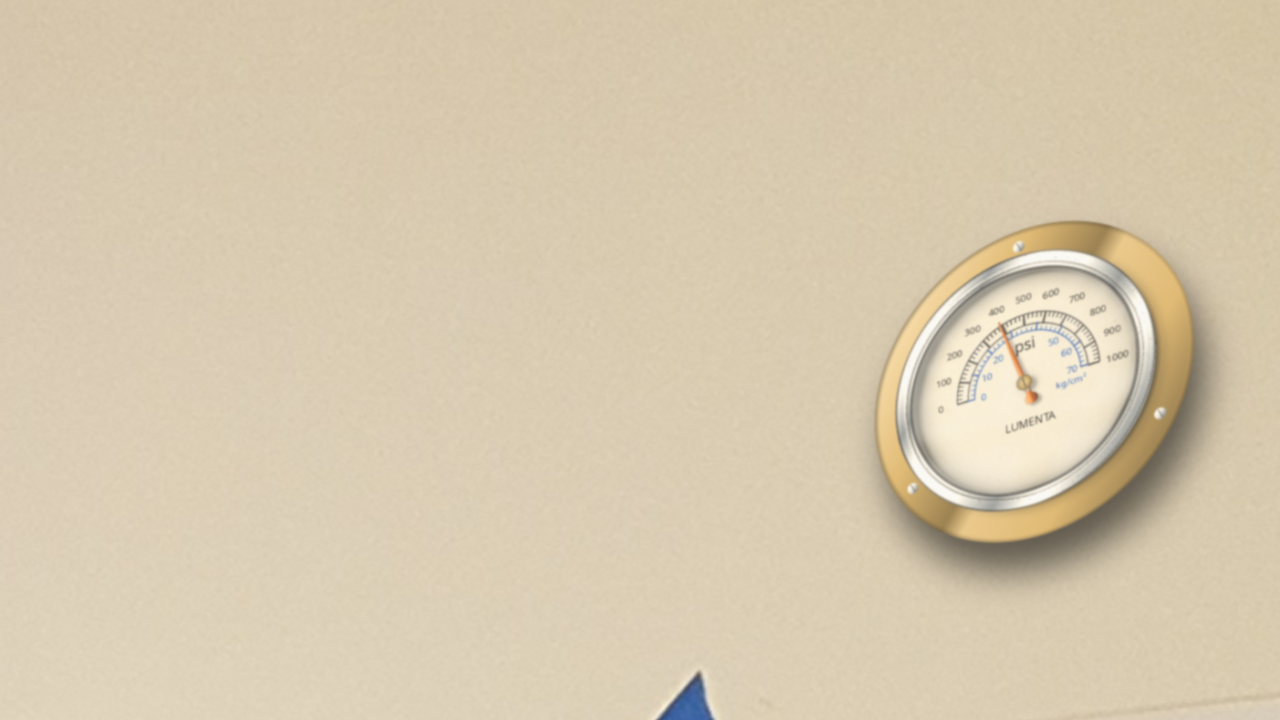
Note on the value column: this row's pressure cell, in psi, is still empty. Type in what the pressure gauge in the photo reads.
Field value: 400 psi
